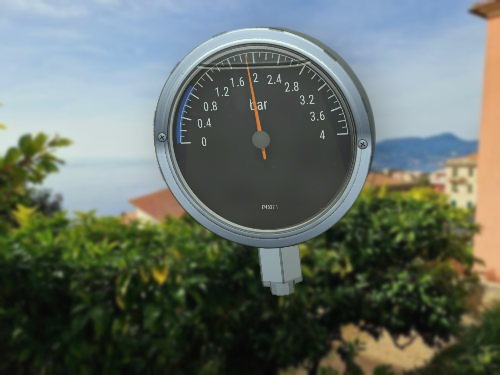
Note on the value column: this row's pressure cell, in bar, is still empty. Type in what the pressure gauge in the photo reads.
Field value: 1.9 bar
